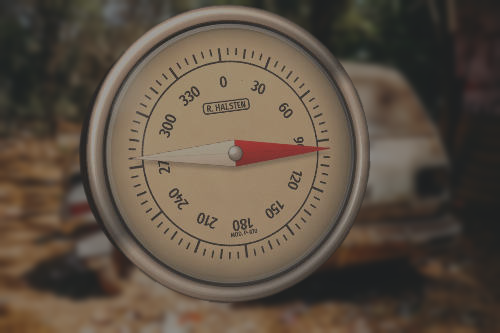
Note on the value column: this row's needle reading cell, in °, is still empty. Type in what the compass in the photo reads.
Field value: 95 °
